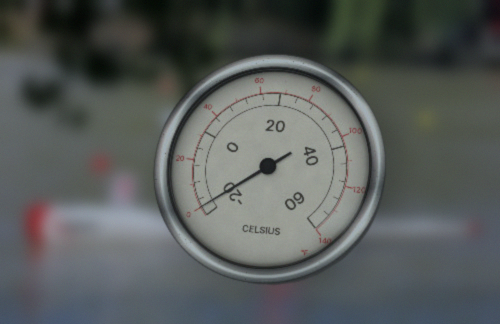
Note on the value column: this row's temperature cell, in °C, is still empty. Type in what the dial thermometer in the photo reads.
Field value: -18 °C
